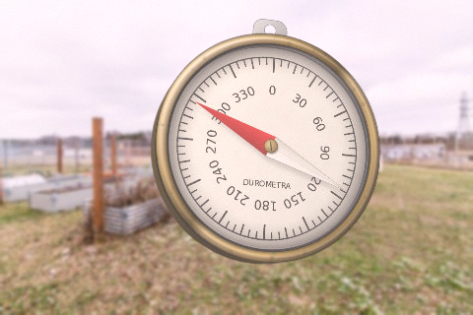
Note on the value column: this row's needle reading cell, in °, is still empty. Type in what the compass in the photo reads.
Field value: 295 °
